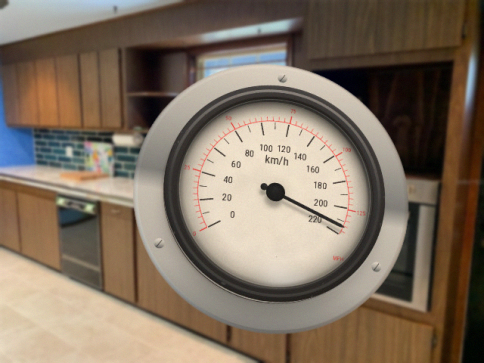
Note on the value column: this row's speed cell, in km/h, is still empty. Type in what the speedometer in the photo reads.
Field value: 215 km/h
